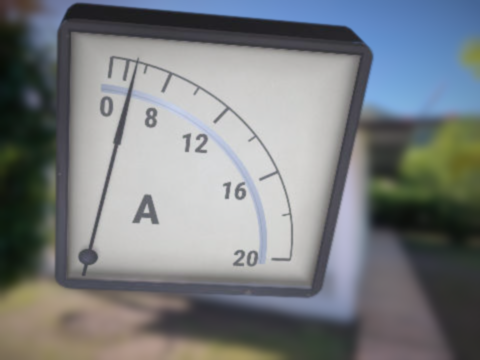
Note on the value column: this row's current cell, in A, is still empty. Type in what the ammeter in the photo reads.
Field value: 5 A
